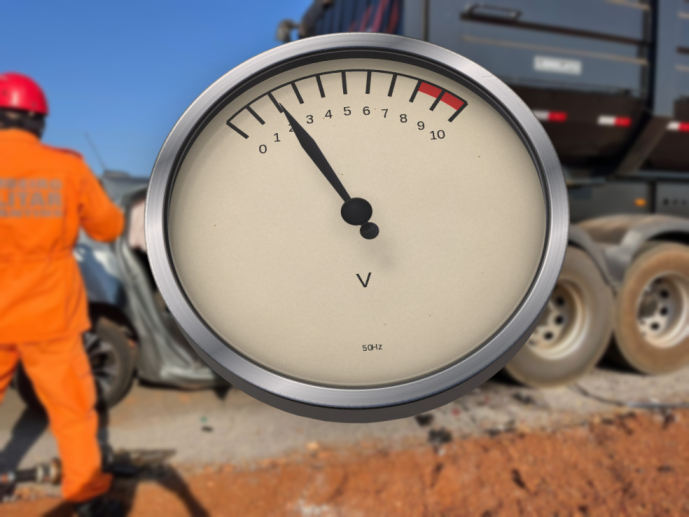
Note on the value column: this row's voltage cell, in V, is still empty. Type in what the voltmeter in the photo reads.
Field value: 2 V
